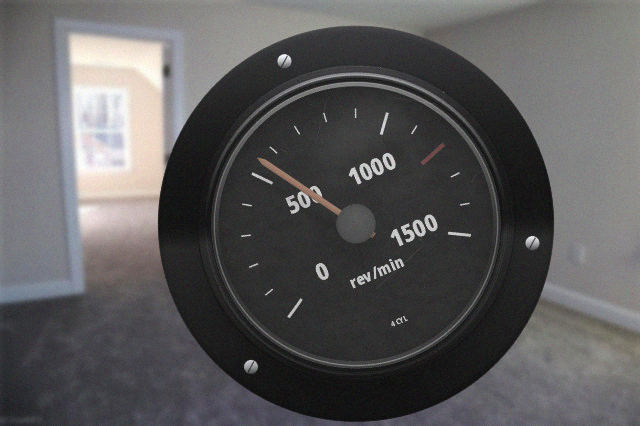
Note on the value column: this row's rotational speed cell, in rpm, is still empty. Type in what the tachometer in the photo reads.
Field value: 550 rpm
